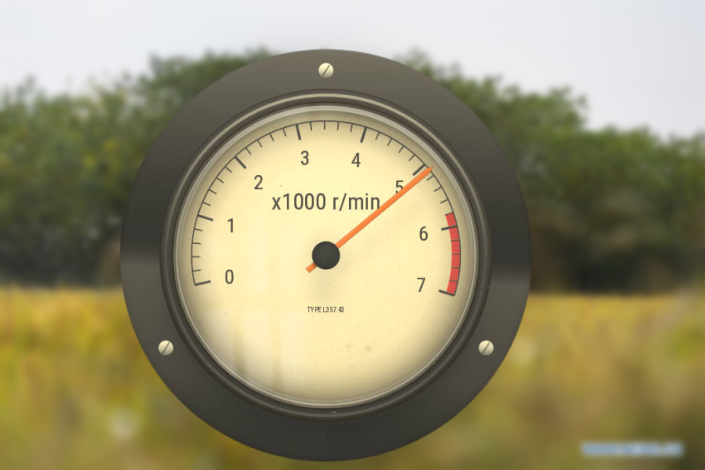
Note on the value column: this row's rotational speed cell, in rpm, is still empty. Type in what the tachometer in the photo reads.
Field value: 5100 rpm
